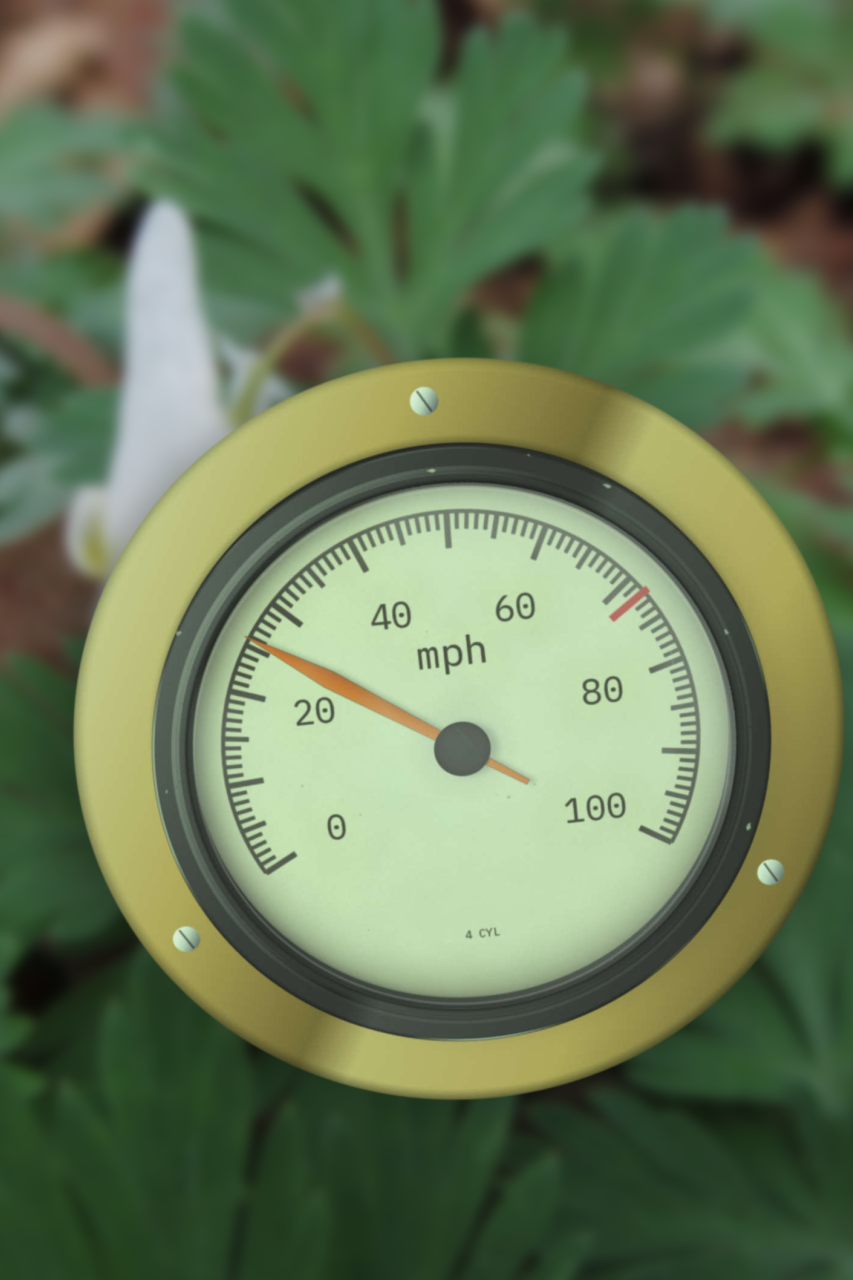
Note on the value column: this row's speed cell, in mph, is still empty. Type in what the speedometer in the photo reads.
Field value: 26 mph
